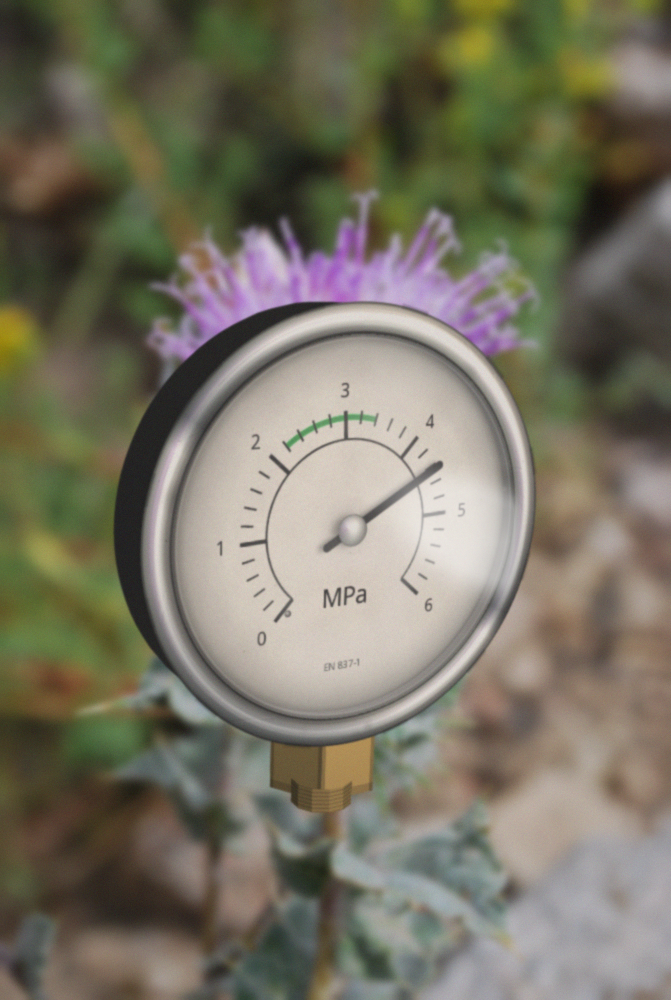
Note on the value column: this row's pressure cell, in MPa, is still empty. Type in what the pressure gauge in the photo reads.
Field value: 4.4 MPa
